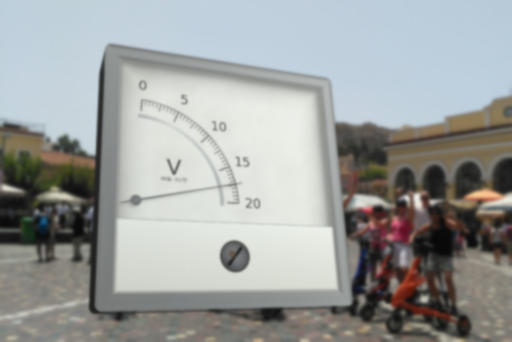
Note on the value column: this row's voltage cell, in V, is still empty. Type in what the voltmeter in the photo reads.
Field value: 17.5 V
